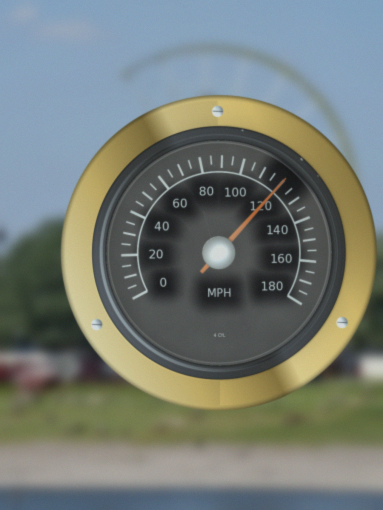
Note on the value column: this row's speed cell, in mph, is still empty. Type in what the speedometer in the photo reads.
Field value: 120 mph
